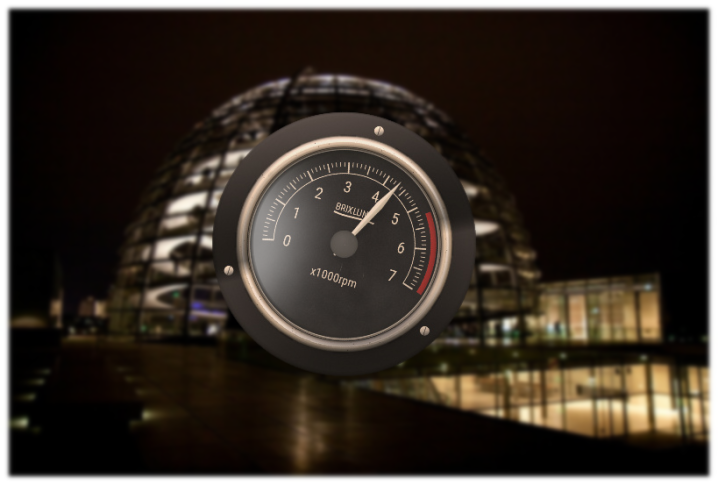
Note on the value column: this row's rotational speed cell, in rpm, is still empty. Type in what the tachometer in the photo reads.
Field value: 4300 rpm
